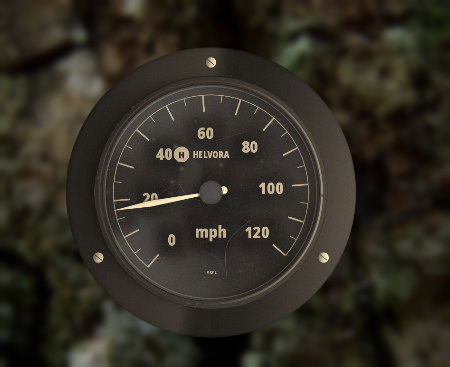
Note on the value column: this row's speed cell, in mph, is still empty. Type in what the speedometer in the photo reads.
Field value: 17.5 mph
